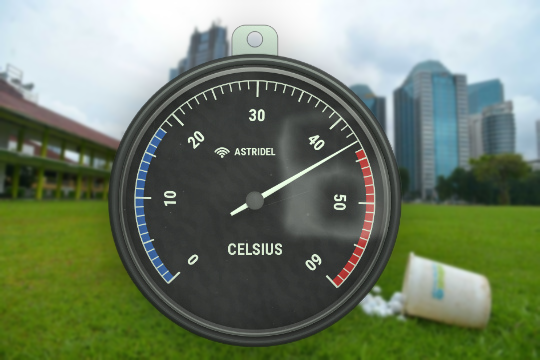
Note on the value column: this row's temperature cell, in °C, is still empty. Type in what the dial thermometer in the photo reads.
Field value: 43 °C
